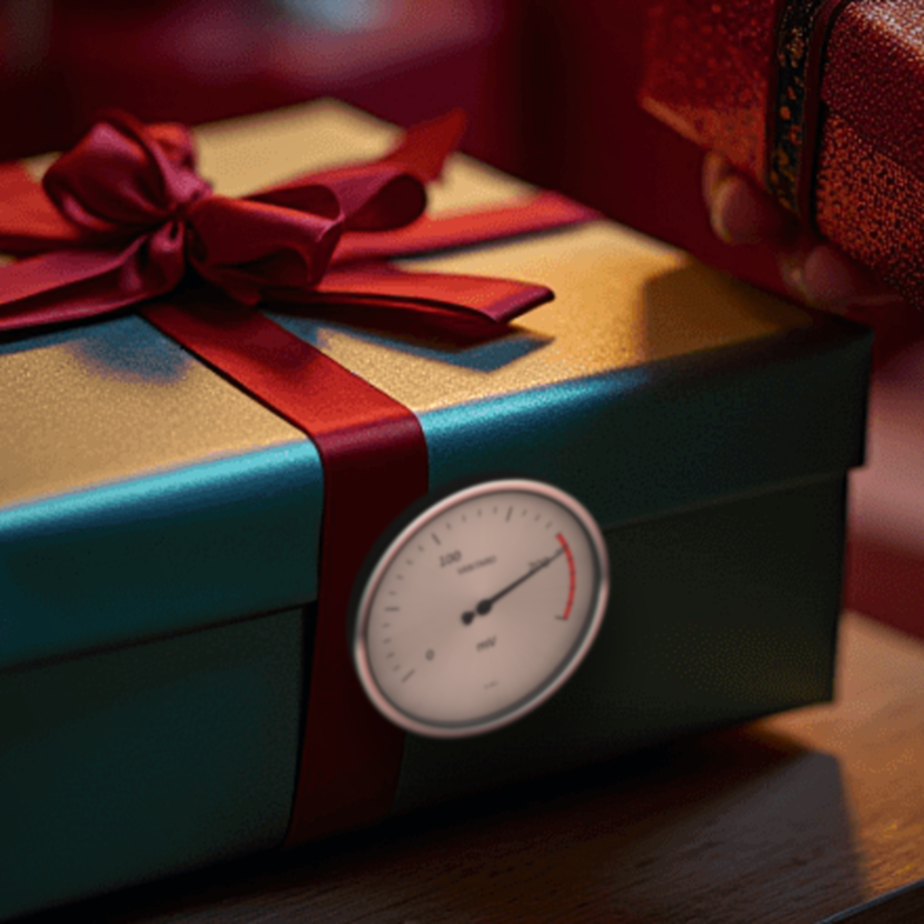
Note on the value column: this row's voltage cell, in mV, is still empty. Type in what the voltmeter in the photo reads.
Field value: 200 mV
